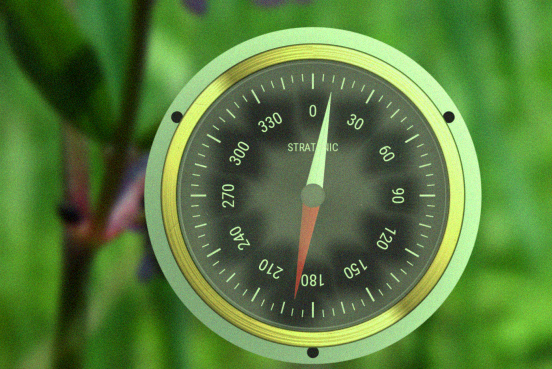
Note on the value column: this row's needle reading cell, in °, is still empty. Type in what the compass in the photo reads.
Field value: 190 °
